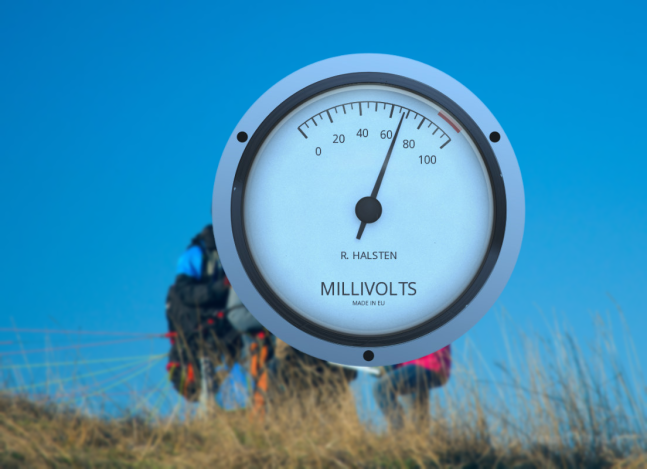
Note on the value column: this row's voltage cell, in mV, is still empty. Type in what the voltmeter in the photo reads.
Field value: 67.5 mV
